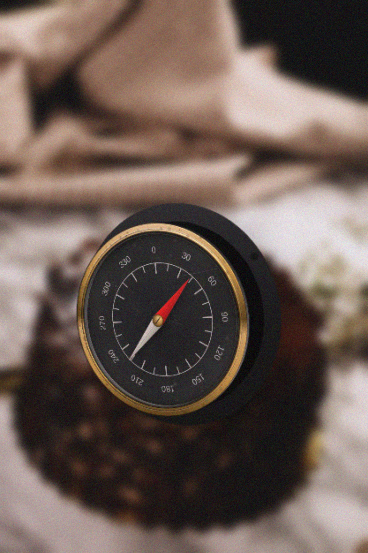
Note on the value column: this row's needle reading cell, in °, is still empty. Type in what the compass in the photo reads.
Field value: 45 °
